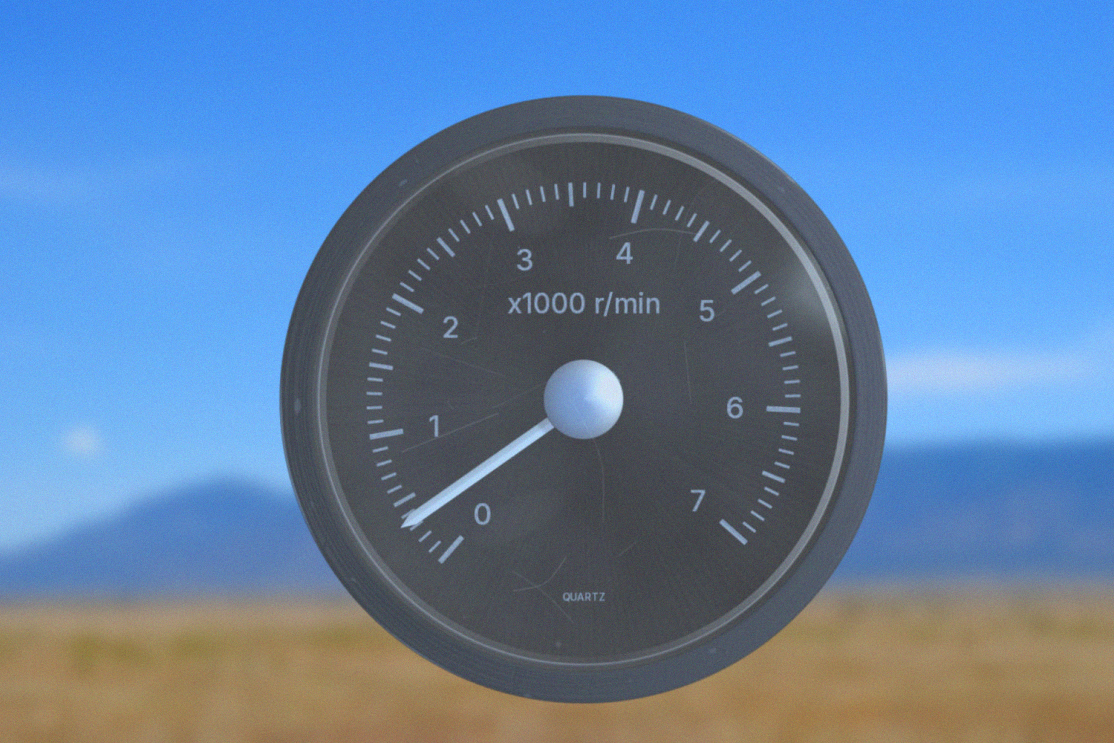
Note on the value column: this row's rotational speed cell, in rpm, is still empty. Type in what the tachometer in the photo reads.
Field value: 350 rpm
